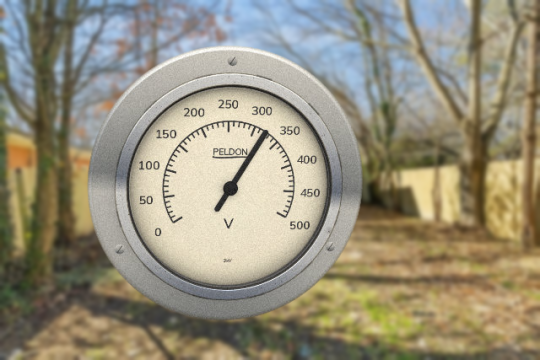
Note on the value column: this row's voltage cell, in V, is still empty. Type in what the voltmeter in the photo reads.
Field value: 320 V
